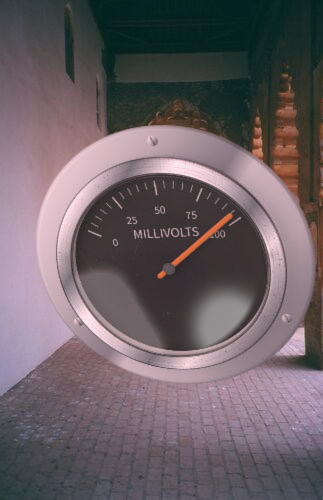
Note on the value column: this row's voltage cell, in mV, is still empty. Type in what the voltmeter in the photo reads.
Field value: 95 mV
